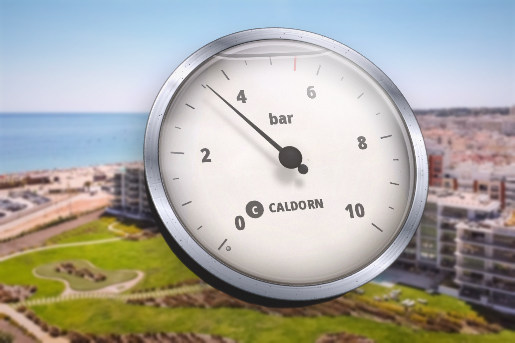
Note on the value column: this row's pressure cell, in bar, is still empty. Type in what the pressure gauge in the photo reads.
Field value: 3.5 bar
